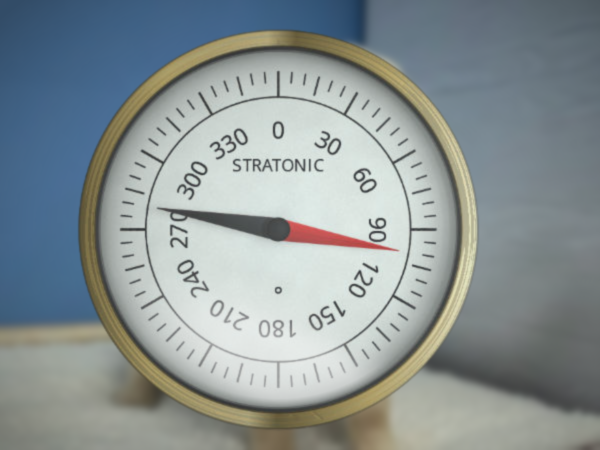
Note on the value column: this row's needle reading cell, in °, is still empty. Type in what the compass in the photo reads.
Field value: 100 °
